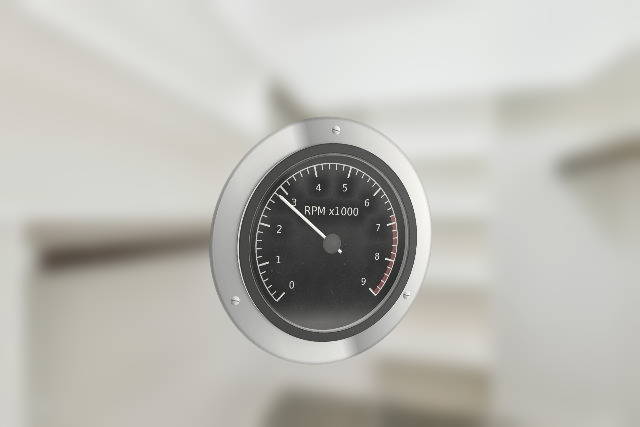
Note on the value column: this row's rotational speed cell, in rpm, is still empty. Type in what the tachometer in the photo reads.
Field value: 2800 rpm
